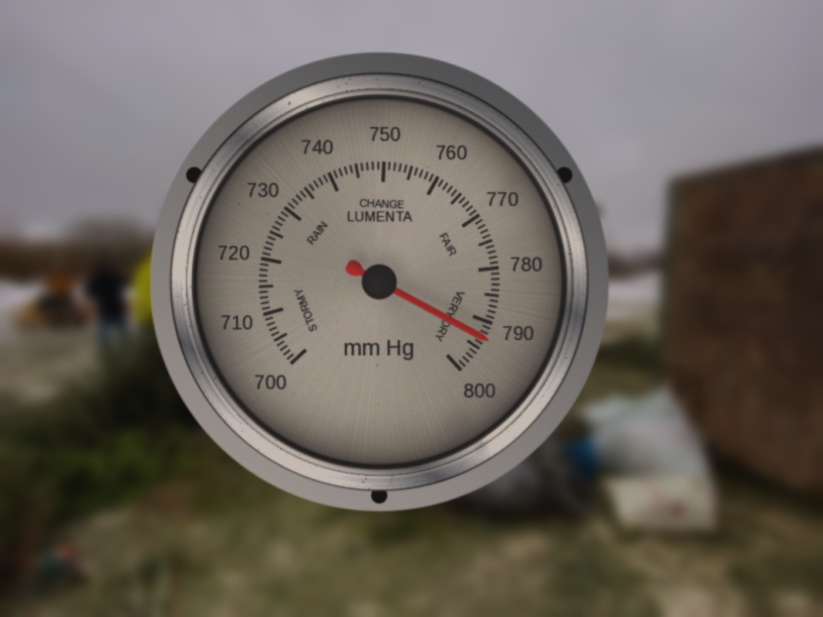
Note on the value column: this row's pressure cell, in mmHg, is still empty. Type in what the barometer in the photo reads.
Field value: 793 mmHg
